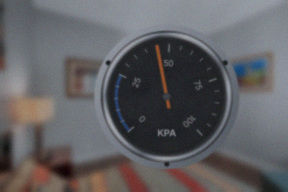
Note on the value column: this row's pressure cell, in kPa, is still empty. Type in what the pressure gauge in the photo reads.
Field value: 45 kPa
